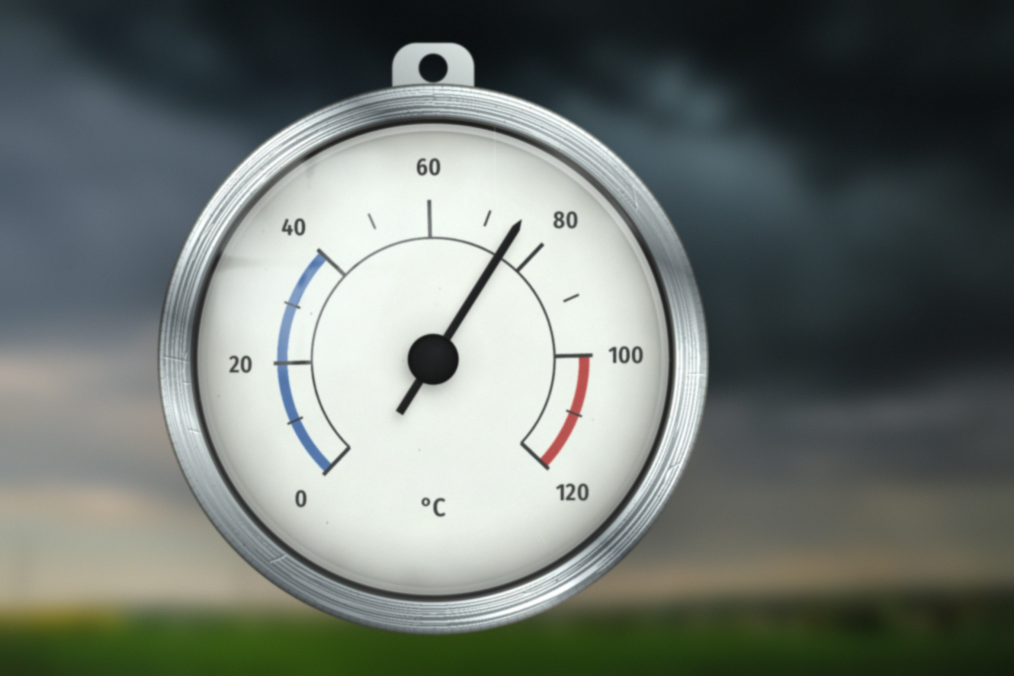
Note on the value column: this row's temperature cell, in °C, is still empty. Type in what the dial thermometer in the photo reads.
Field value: 75 °C
